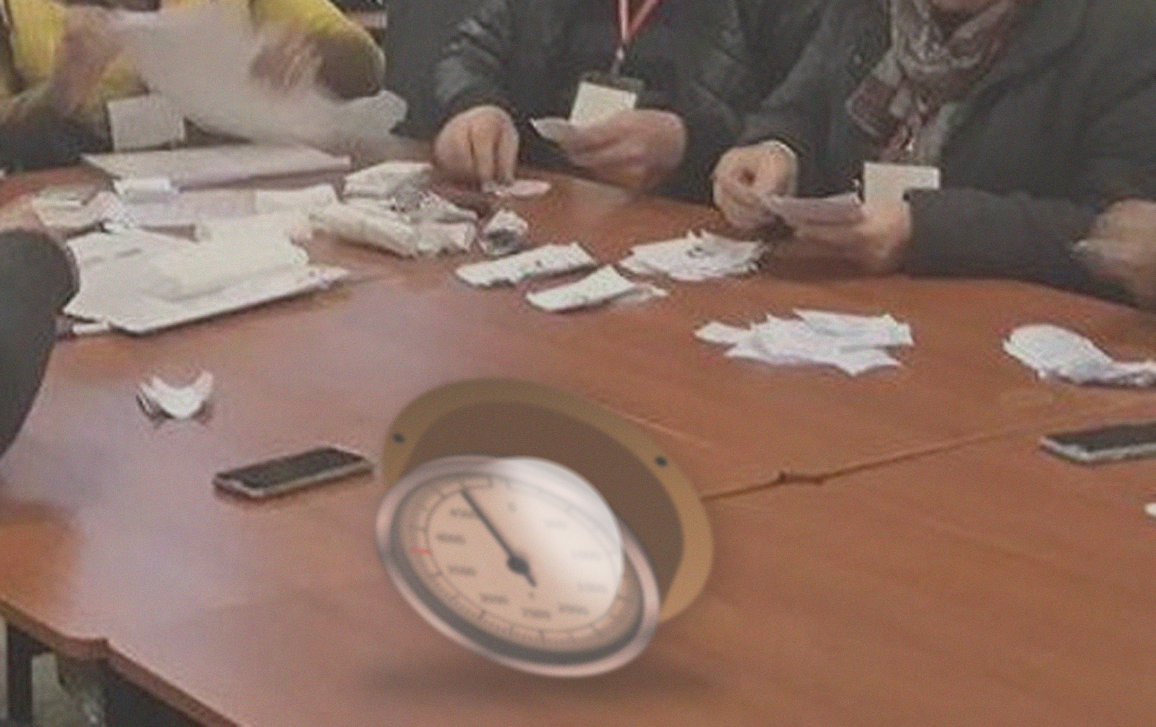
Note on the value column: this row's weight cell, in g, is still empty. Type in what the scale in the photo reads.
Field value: 4750 g
